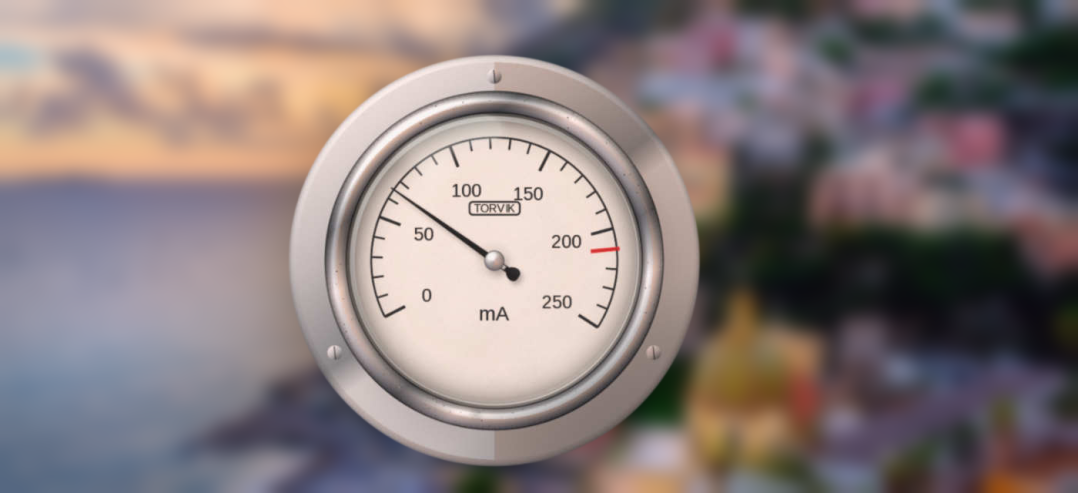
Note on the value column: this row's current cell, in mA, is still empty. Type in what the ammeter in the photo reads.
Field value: 65 mA
